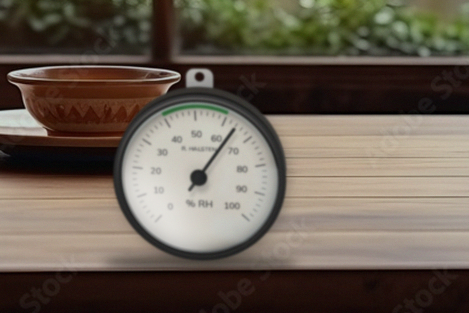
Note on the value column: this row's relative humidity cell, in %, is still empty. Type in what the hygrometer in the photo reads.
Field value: 64 %
